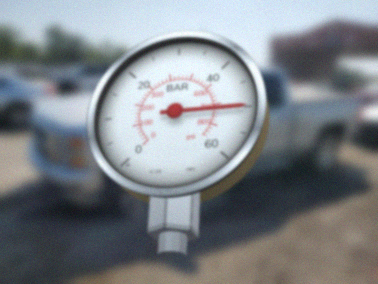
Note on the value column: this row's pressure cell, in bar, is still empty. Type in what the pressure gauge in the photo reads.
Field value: 50 bar
